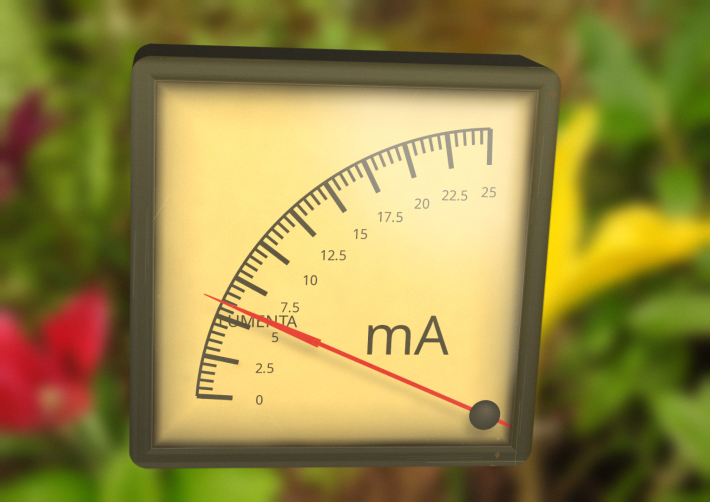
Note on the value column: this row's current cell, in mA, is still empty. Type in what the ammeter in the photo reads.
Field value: 6 mA
